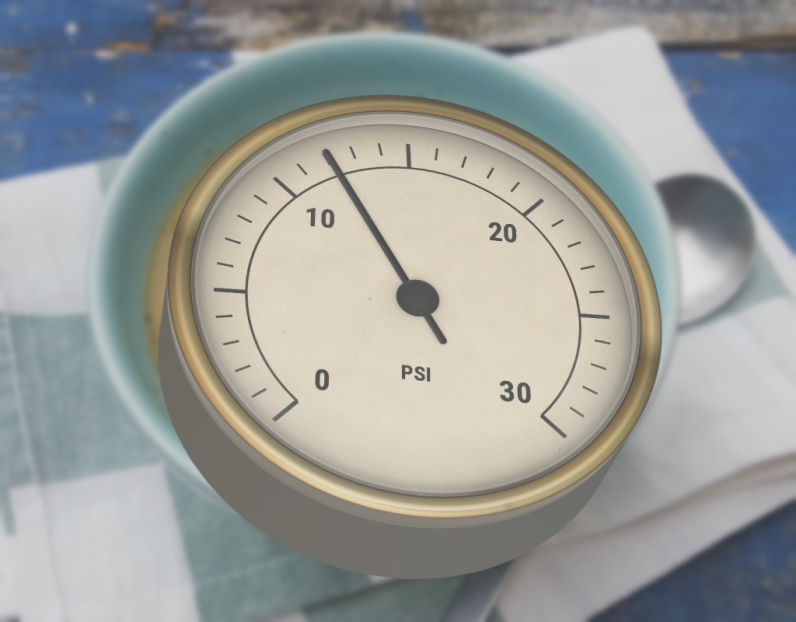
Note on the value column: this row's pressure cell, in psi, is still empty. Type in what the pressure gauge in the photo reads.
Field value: 12 psi
